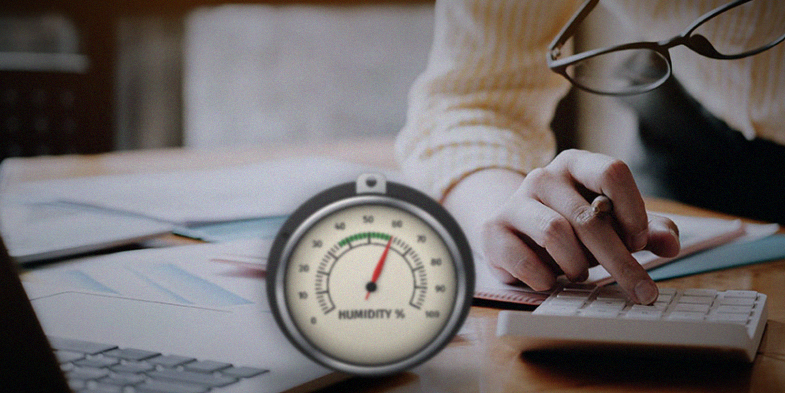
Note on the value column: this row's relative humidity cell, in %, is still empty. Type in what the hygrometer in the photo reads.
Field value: 60 %
